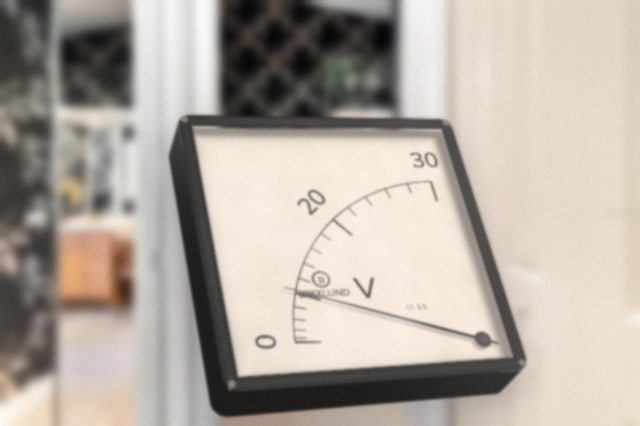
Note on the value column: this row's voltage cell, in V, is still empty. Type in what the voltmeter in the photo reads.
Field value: 10 V
